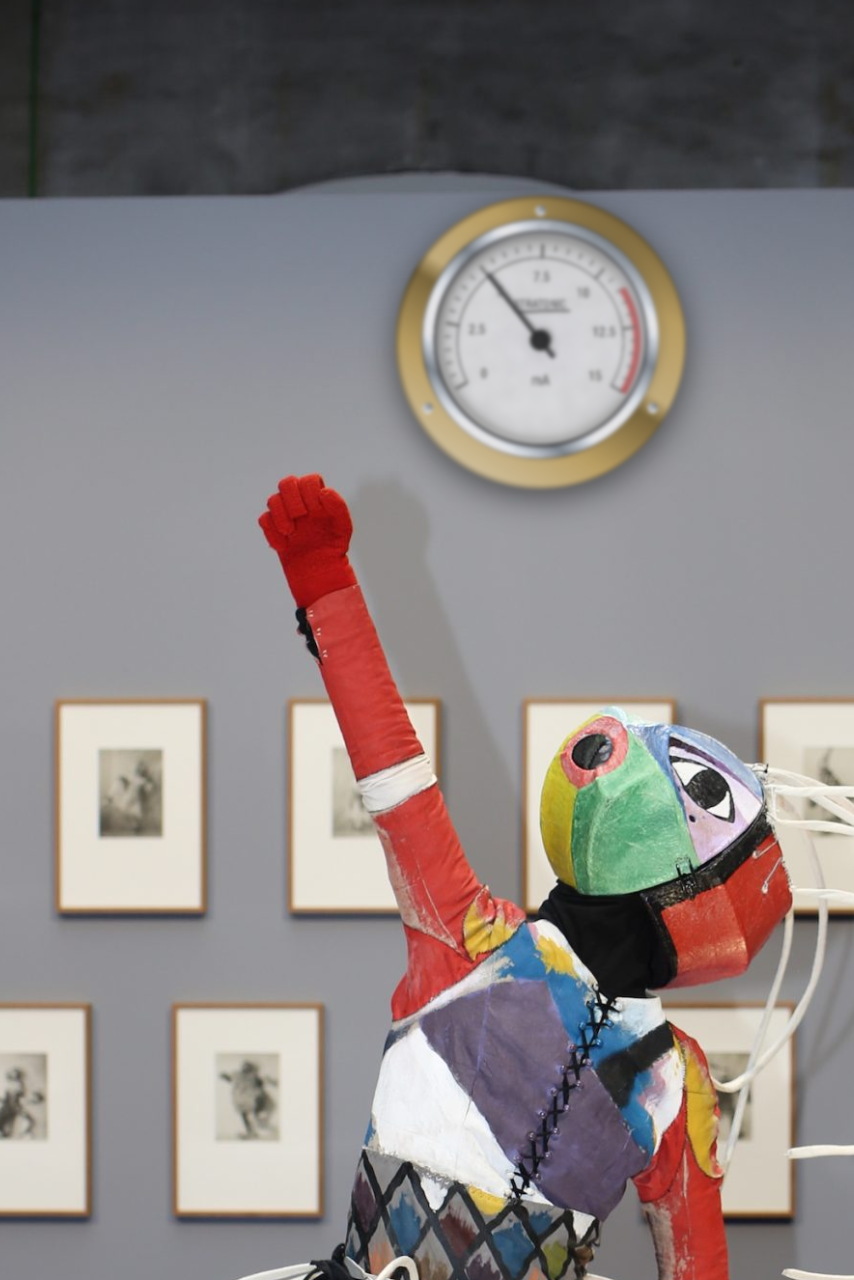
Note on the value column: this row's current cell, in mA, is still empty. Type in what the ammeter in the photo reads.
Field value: 5 mA
